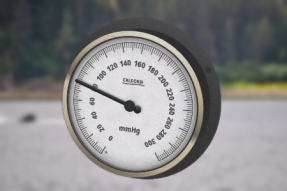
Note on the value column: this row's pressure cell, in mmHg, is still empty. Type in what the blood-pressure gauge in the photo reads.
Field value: 80 mmHg
